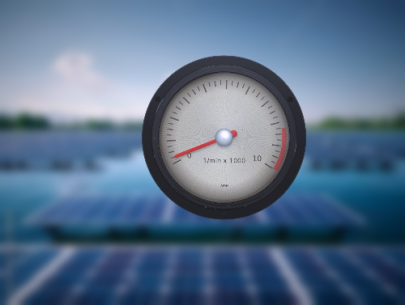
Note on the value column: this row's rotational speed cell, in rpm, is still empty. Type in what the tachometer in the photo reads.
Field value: 250 rpm
